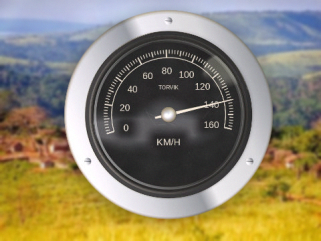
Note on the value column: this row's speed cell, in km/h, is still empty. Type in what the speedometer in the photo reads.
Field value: 140 km/h
